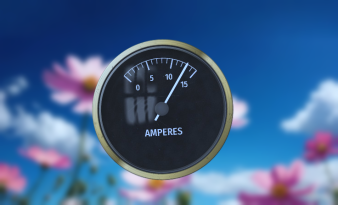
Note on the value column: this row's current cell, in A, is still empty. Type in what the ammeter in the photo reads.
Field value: 13 A
